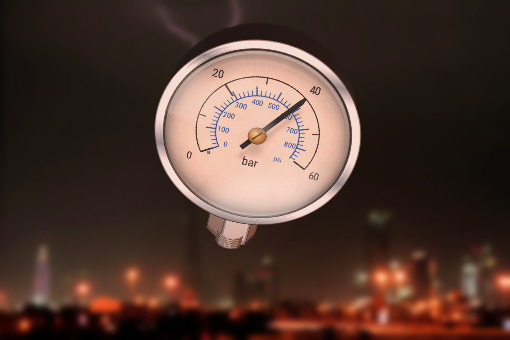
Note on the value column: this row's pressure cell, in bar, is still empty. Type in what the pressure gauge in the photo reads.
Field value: 40 bar
